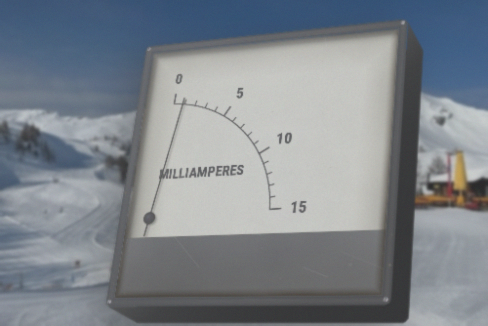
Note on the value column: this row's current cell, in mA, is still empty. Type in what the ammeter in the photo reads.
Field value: 1 mA
